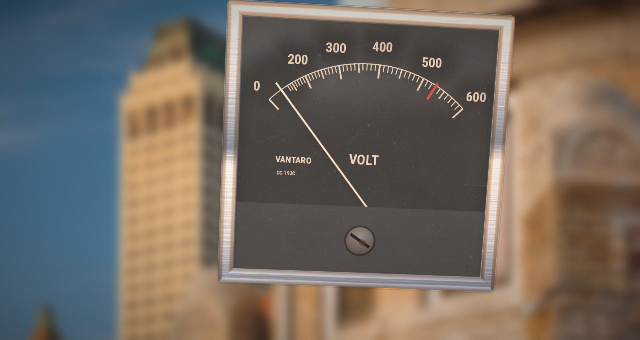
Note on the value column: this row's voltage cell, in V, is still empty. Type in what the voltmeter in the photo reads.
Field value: 100 V
